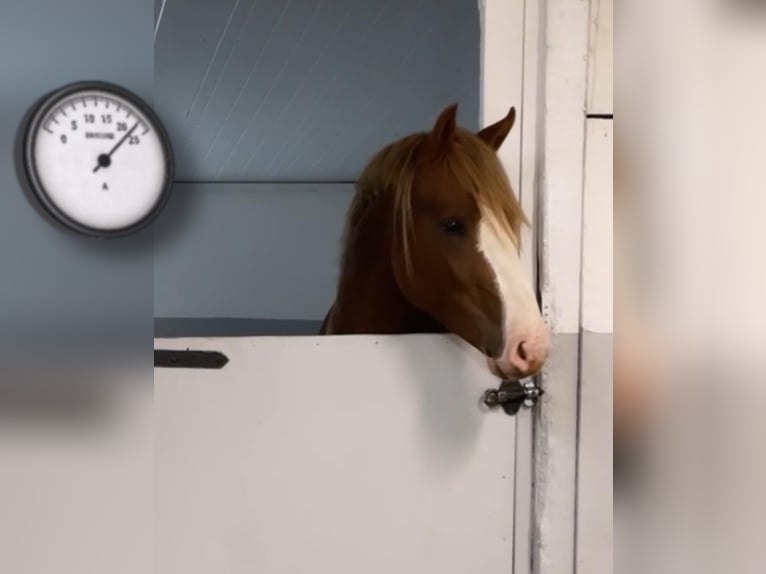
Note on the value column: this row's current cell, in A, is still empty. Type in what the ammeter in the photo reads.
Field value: 22.5 A
